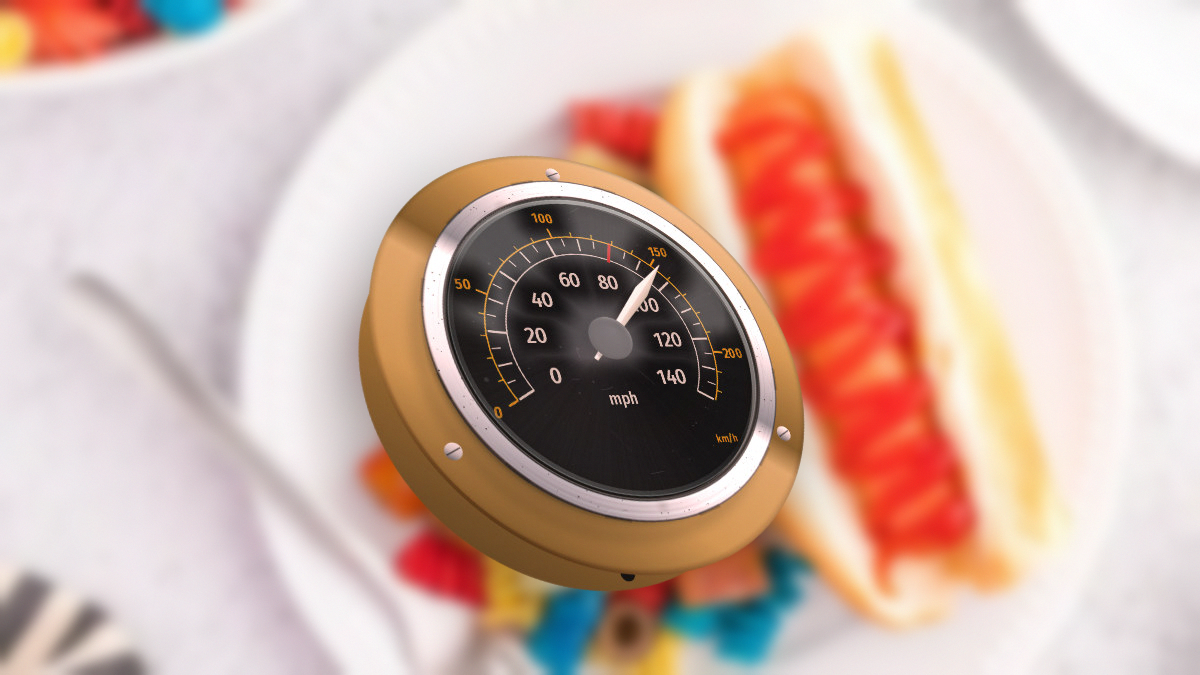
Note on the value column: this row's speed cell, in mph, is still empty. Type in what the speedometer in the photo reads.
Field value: 95 mph
